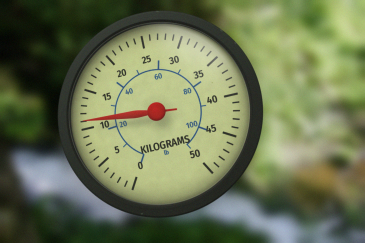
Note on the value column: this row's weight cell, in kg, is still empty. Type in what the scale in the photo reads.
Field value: 11 kg
